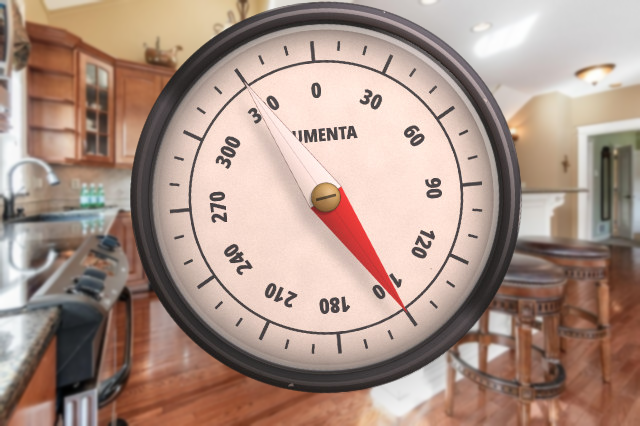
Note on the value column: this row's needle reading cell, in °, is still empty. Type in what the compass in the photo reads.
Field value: 150 °
